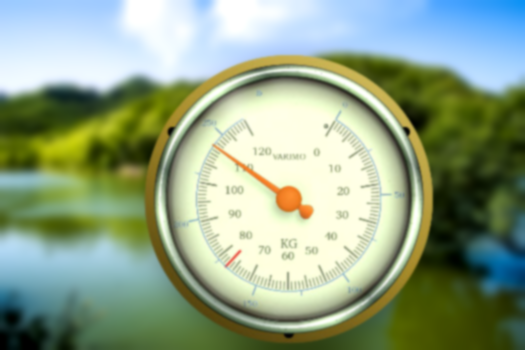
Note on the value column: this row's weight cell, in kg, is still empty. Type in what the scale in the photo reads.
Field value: 110 kg
